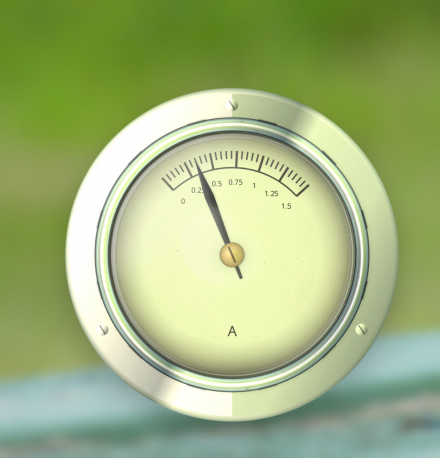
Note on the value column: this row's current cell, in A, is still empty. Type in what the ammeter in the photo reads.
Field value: 0.35 A
